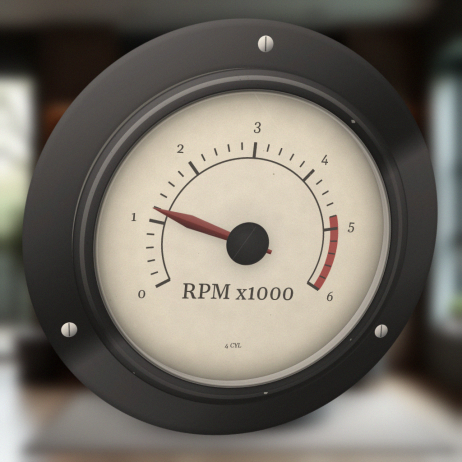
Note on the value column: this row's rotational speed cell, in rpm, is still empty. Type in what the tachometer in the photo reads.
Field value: 1200 rpm
